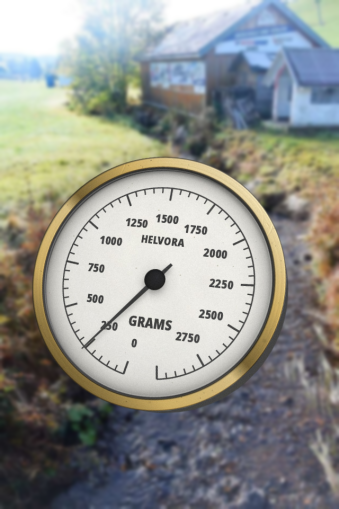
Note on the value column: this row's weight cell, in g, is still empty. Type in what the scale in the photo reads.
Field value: 250 g
